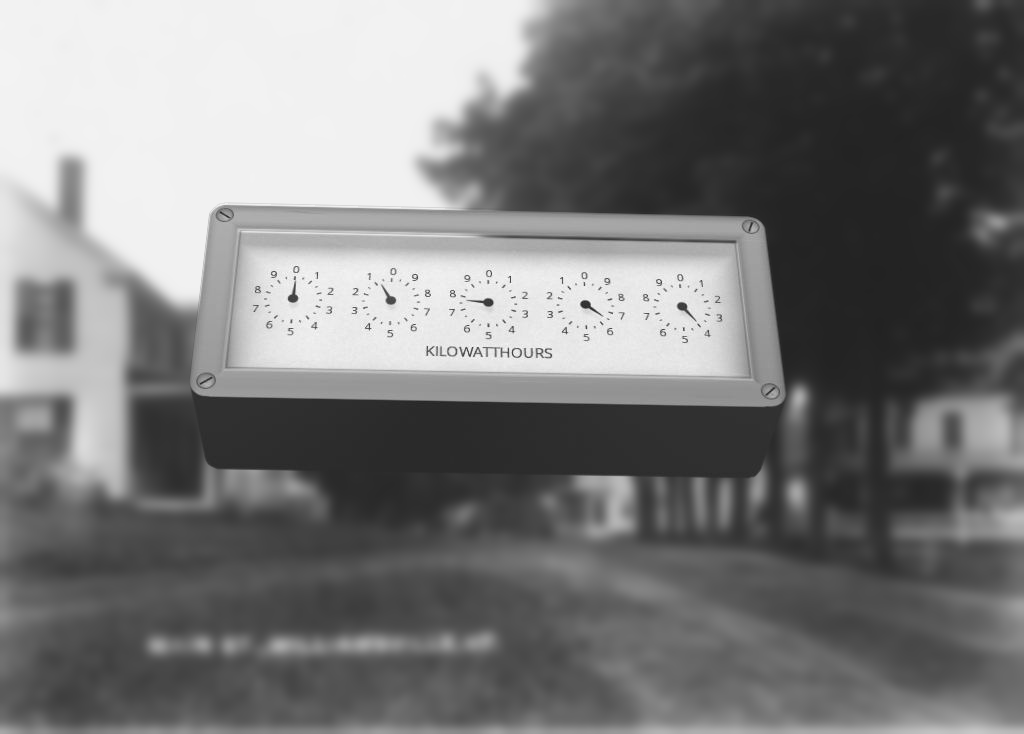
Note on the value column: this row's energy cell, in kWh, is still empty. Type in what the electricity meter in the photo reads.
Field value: 764 kWh
